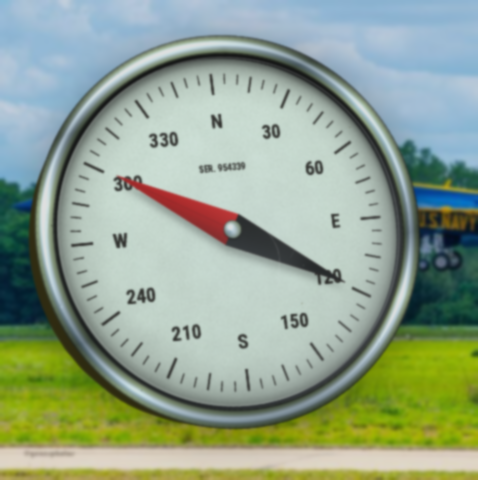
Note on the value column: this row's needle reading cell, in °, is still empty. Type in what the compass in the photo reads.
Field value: 300 °
